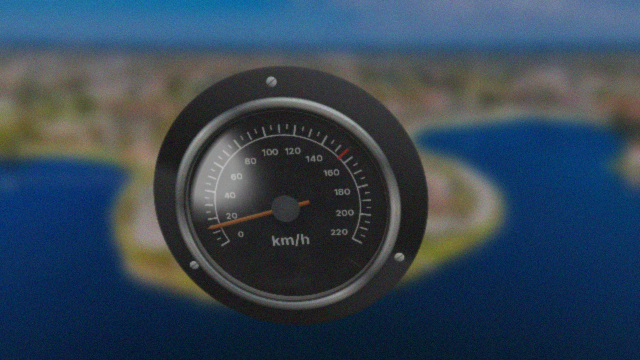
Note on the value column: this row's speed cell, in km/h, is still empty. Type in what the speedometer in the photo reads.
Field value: 15 km/h
